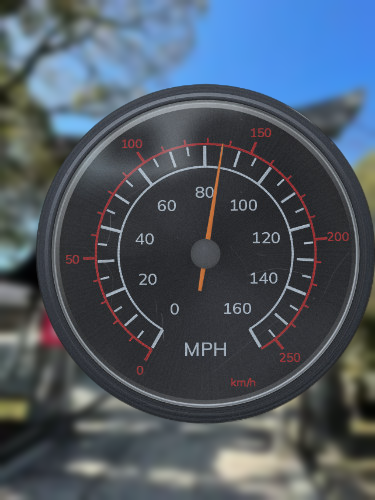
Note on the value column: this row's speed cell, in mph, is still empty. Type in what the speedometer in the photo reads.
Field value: 85 mph
